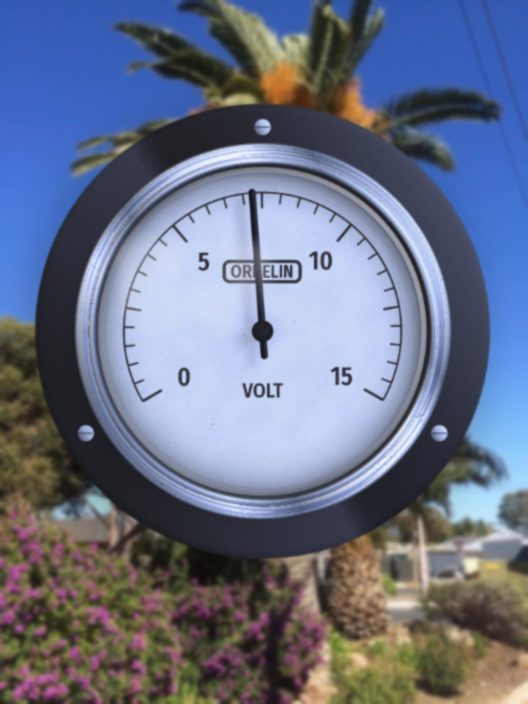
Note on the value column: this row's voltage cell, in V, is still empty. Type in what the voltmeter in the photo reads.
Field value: 7.25 V
